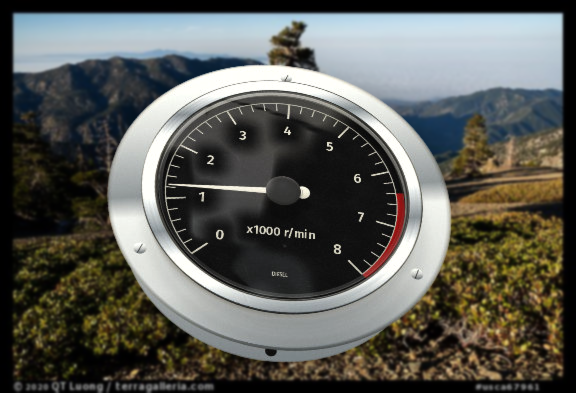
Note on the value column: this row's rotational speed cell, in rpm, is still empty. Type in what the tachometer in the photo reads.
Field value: 1200 rpm
